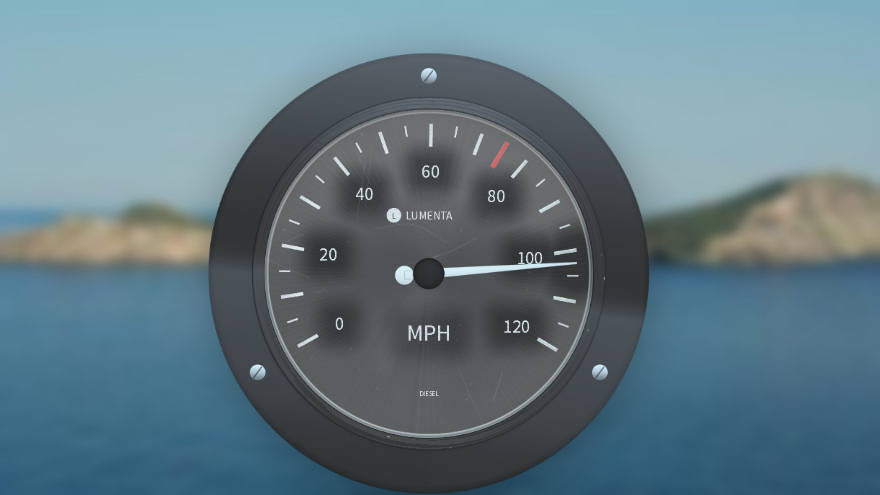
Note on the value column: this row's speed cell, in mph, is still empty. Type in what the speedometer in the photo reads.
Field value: 102.5 mph
